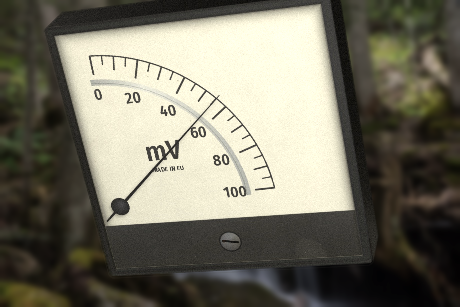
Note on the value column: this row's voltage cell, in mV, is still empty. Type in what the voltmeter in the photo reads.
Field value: 55 mV
